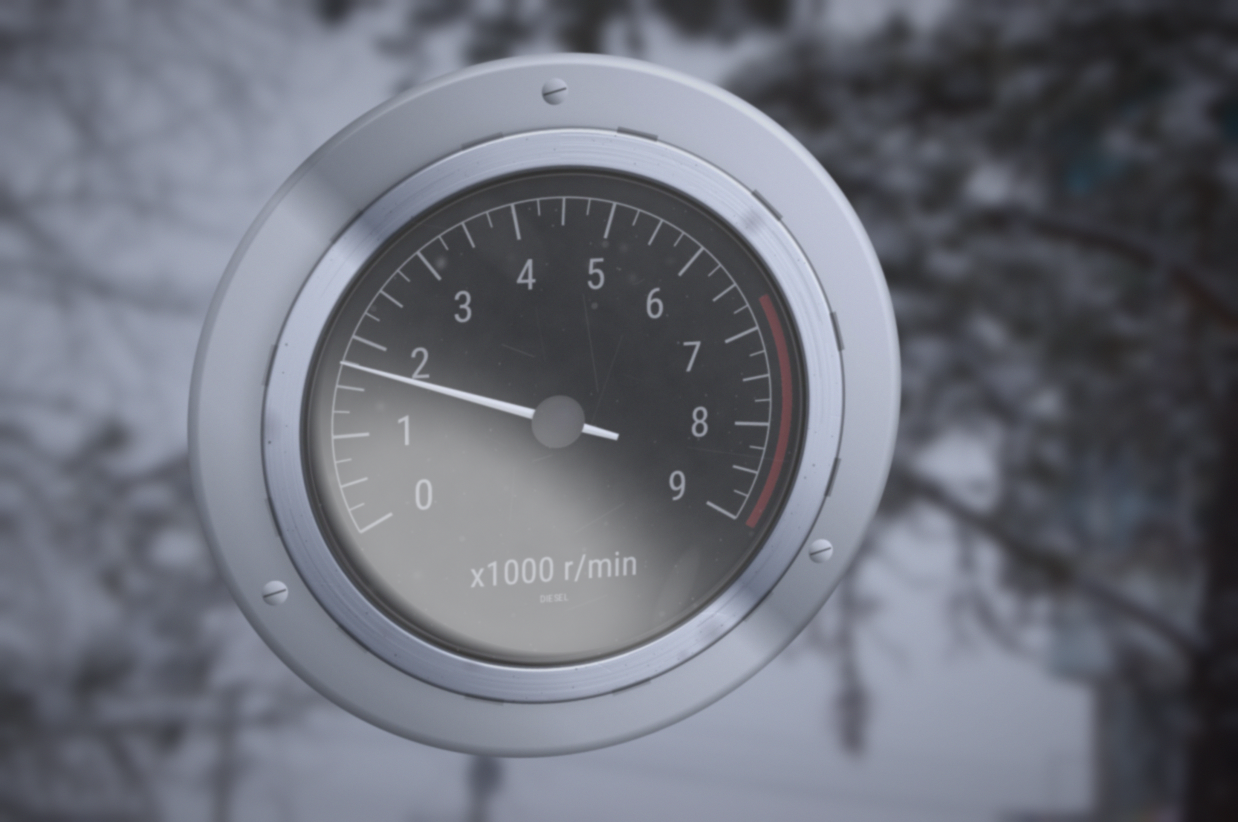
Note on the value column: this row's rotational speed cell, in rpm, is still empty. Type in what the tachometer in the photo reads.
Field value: 1750 rpm
